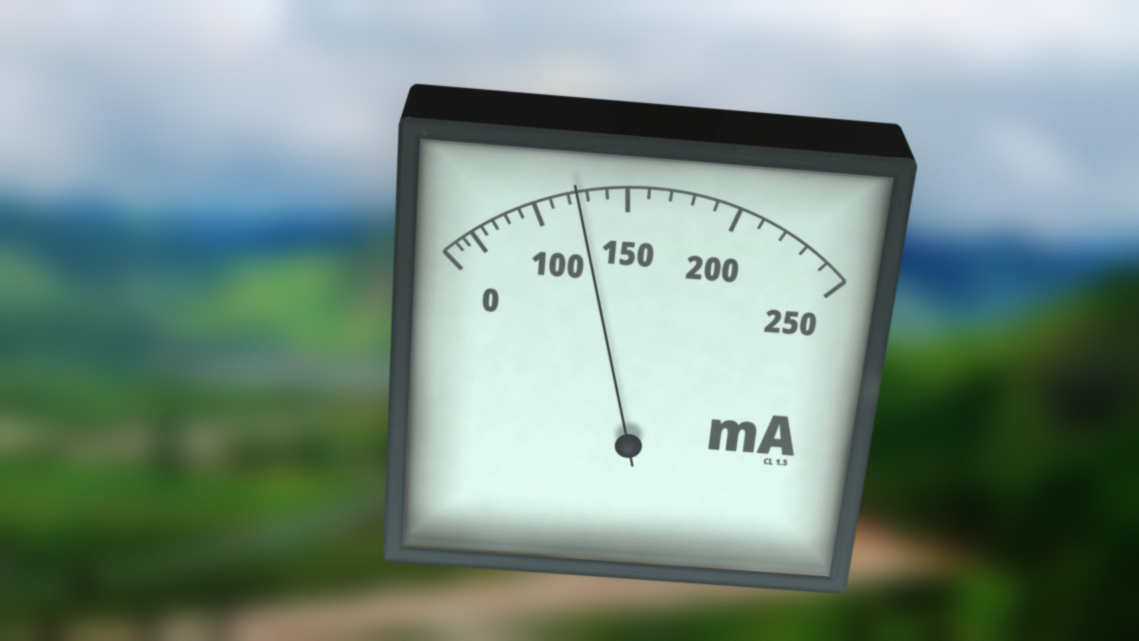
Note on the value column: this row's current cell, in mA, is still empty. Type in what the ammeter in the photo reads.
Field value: 125 mA
